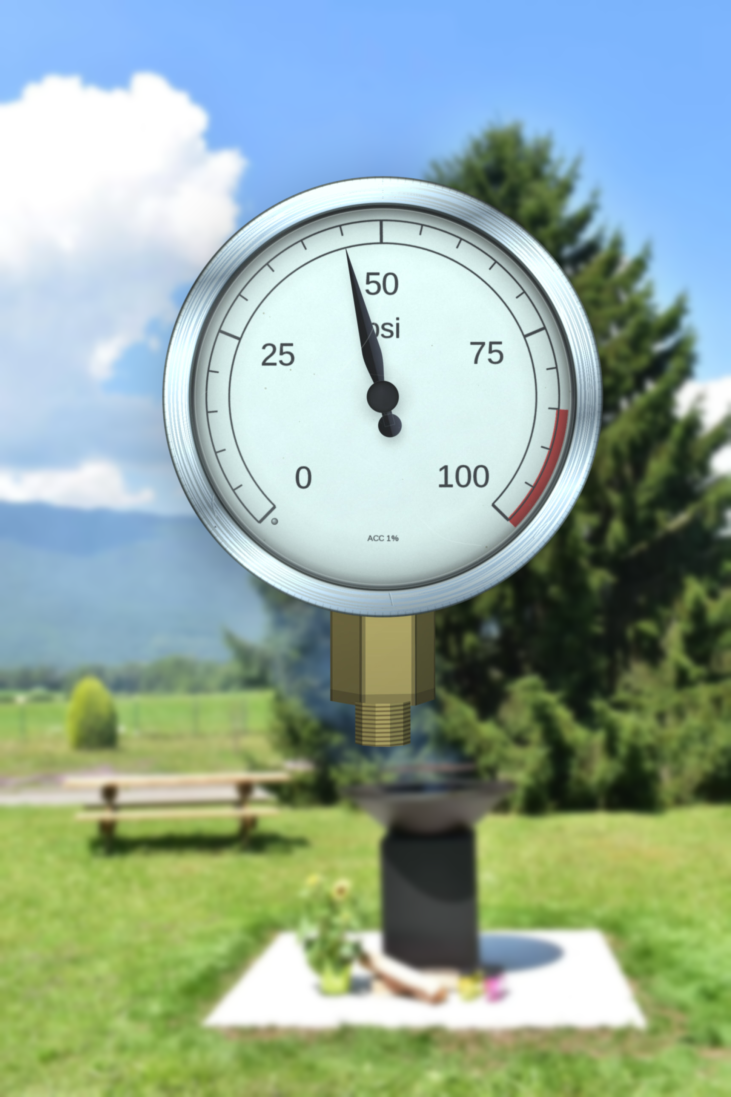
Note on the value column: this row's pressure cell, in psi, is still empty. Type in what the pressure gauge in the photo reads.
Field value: 45 psi
